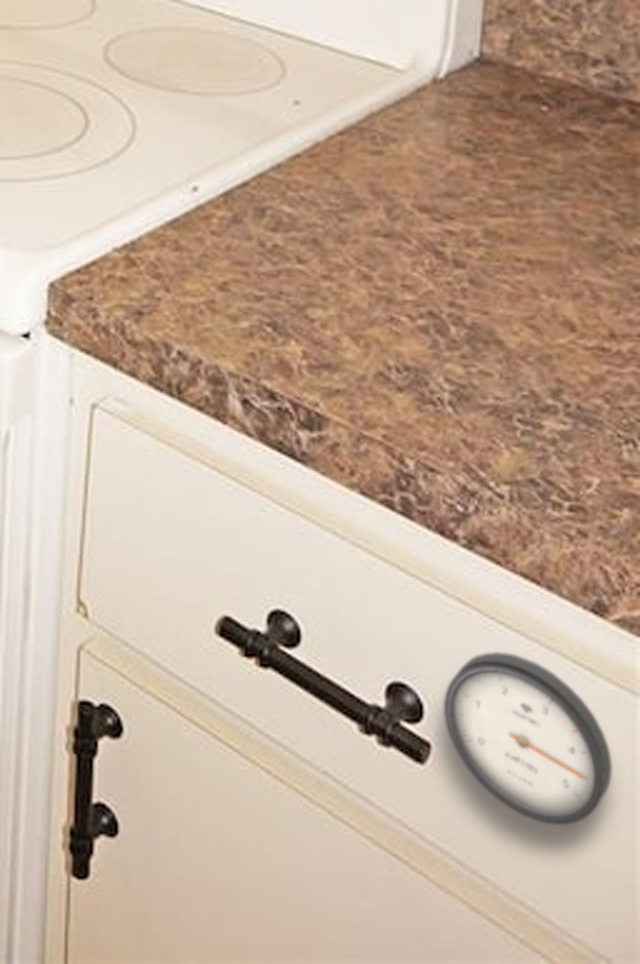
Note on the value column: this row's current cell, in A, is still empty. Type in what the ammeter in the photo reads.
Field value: 4.5 A
